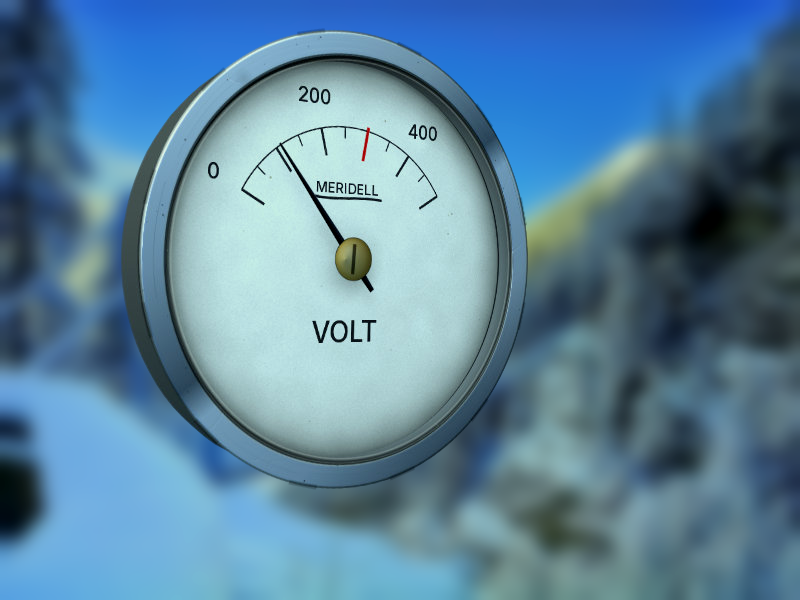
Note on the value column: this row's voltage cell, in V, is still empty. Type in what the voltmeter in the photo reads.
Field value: 100 V
